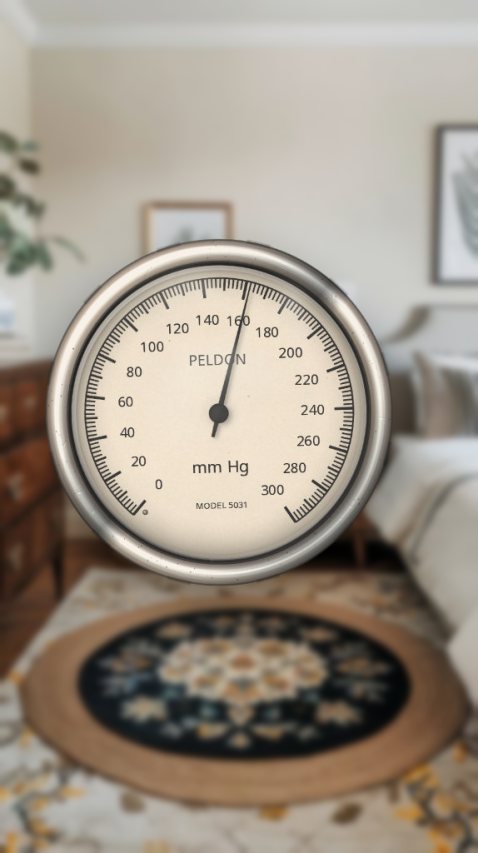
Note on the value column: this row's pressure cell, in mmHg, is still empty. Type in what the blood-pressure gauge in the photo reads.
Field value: 162 mmHg
